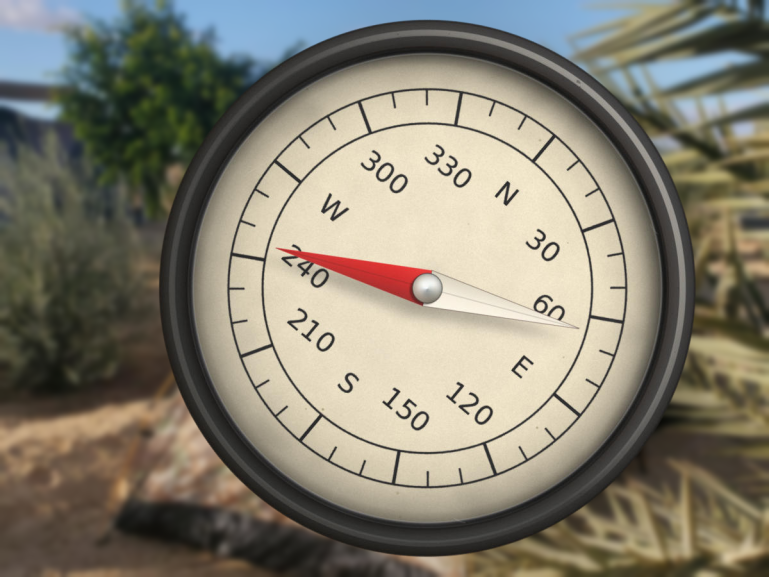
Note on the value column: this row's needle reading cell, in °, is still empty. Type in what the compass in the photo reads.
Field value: 245 °
